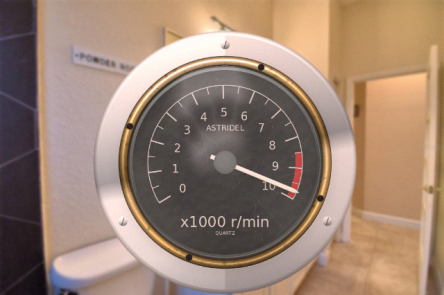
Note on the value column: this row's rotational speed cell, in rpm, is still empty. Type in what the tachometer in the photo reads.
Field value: 9750 rpm
